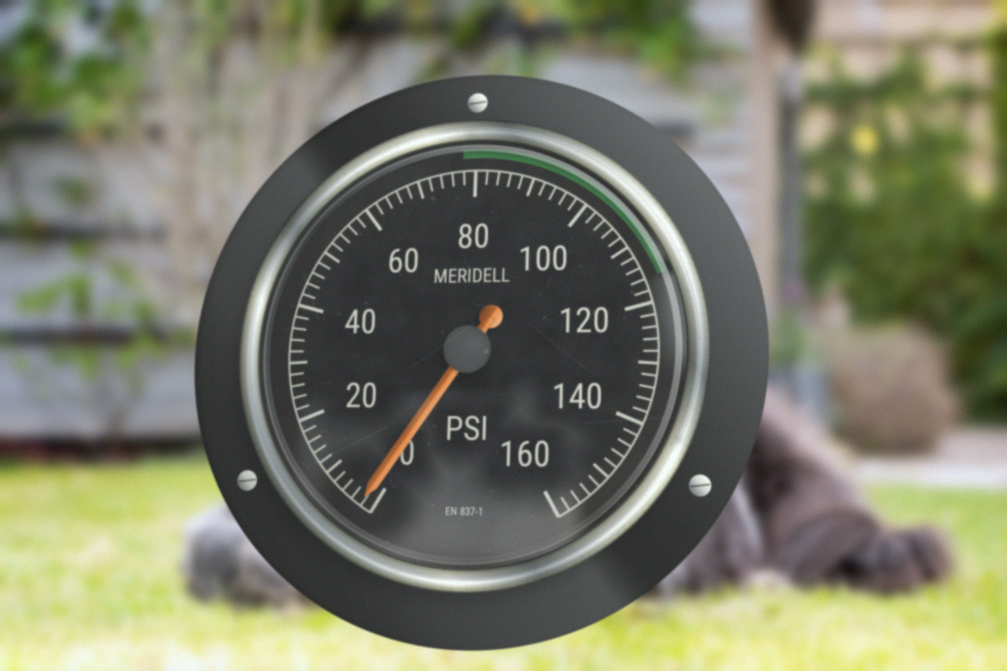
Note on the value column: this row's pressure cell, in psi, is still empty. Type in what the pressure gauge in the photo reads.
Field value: 2 psi
